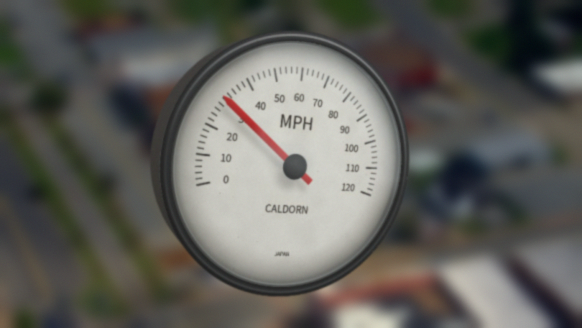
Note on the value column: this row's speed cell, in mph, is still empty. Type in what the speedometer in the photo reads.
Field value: 30 mph
